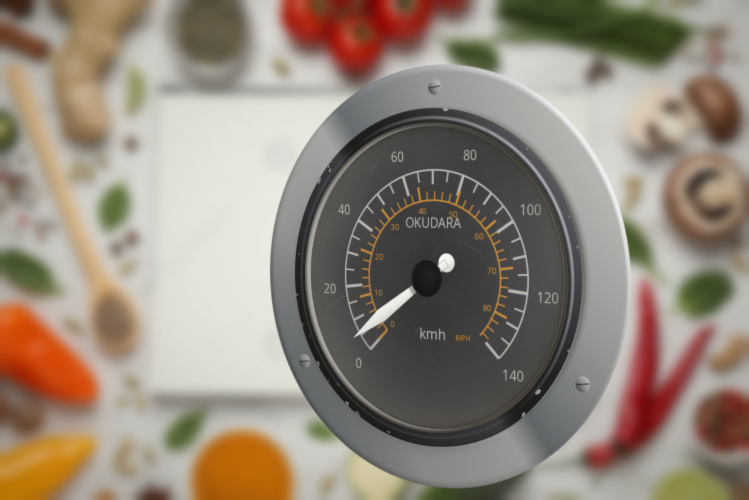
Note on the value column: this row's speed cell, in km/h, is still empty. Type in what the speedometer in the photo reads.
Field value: 5 km/h
